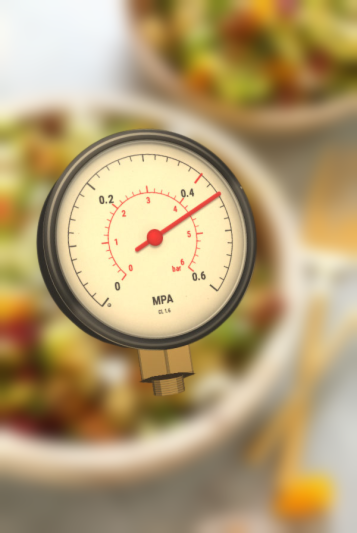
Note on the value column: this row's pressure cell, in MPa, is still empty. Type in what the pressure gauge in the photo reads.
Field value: 0.44 MPa
